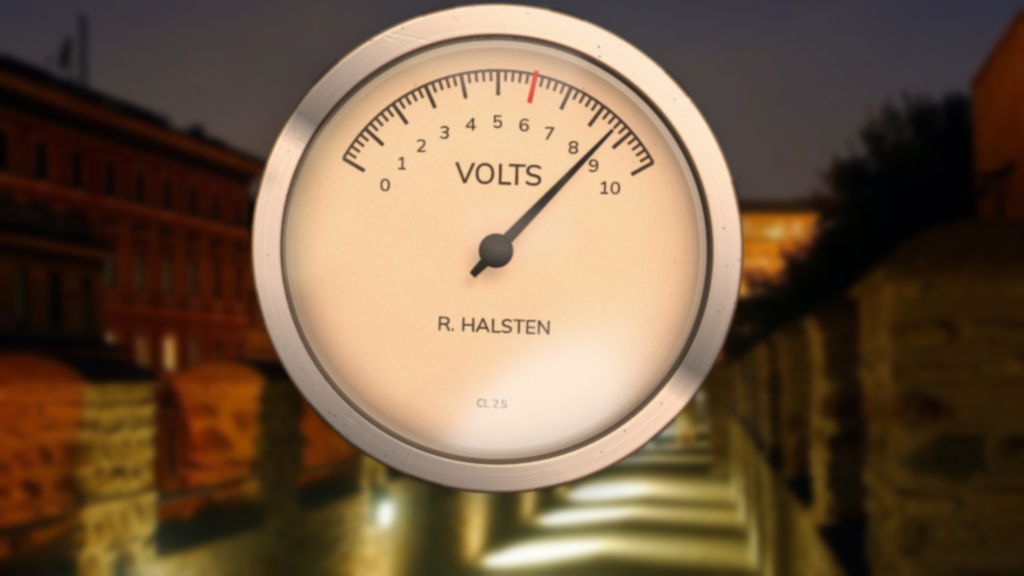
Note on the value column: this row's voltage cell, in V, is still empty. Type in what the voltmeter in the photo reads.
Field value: 8.6 V
